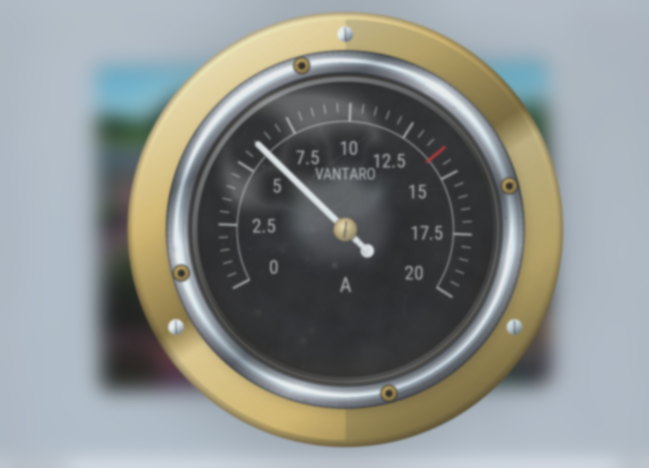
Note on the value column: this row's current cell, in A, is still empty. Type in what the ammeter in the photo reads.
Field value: 6 A
